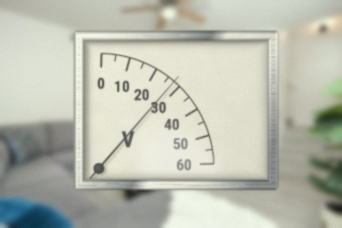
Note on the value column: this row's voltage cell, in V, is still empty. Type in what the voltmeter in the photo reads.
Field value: 27.5 V
